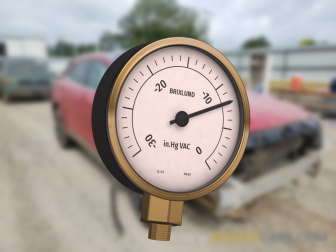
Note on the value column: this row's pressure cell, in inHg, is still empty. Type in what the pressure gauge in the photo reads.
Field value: -8 inHg
